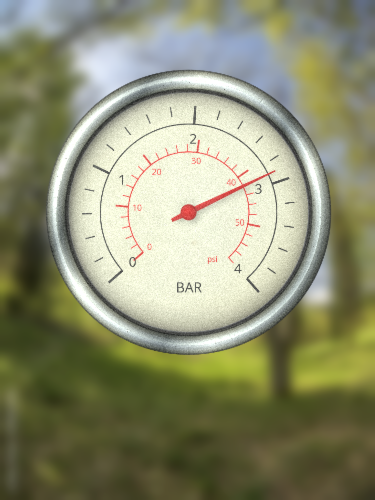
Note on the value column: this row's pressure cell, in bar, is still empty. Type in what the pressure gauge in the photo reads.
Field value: 2.9 bar
